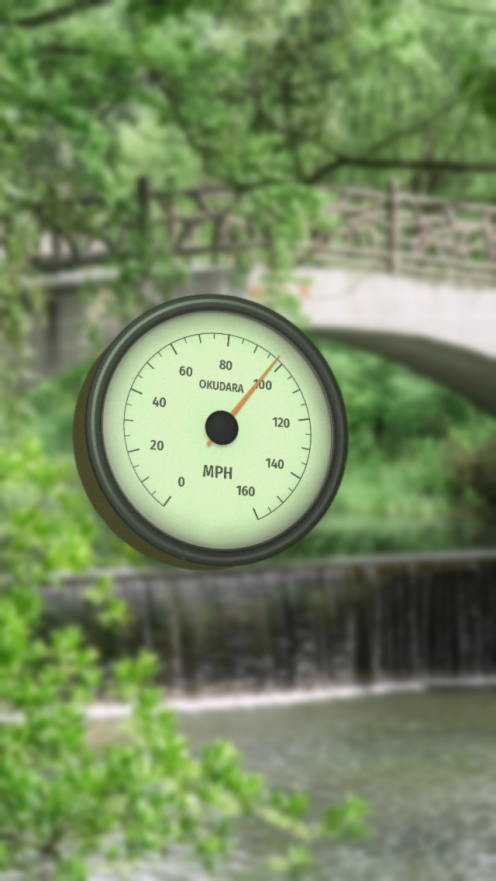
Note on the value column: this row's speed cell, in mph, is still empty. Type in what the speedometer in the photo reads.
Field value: 97.5 mph
